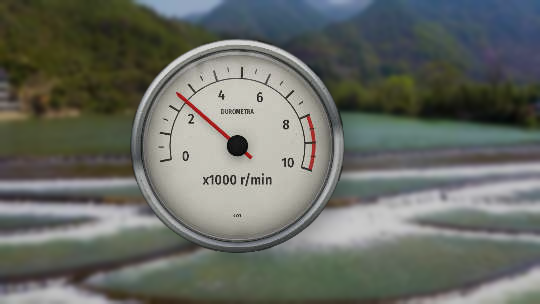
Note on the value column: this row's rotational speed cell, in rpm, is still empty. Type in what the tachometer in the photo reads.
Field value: 2500 rpm
